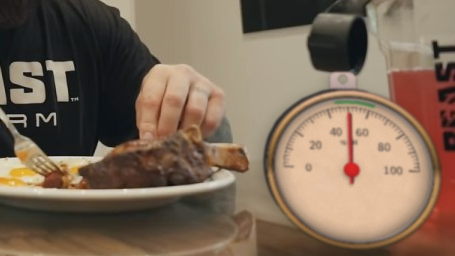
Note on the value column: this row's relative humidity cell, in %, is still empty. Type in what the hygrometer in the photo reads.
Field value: 50 %
